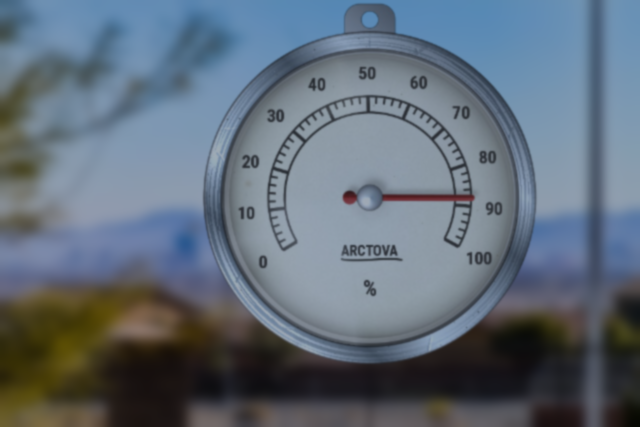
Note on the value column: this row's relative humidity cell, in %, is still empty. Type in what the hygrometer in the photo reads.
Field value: 88 %
